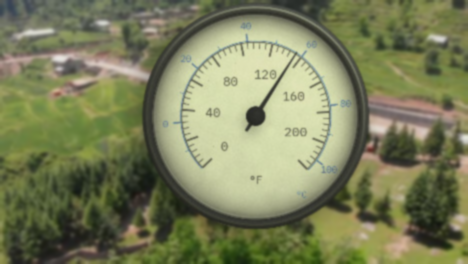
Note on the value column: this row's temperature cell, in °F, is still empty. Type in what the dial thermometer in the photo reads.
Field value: 136 °F
